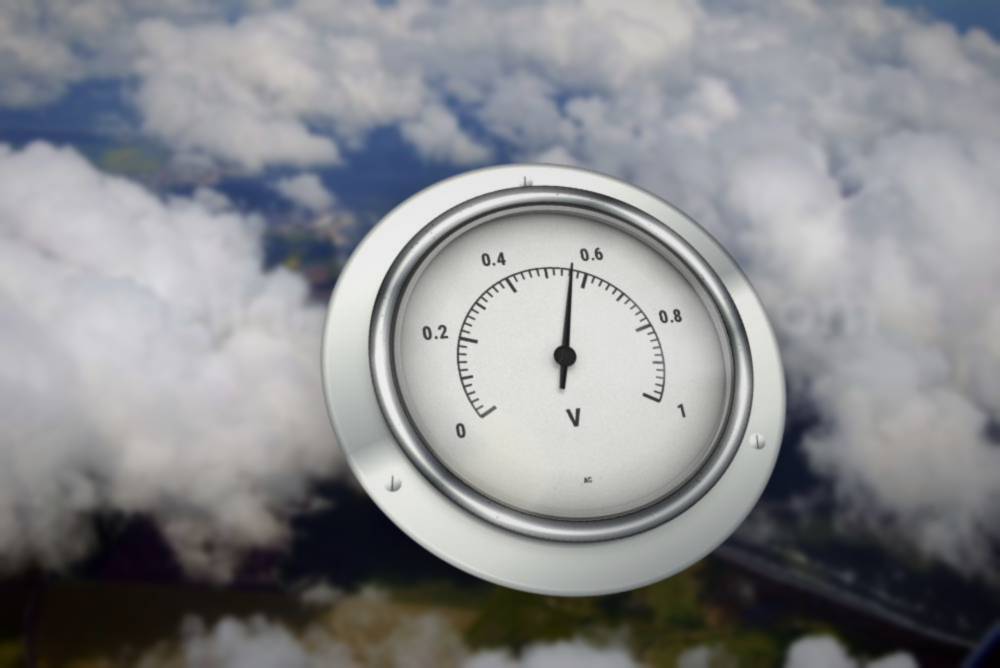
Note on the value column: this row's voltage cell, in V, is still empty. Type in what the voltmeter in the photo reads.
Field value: 0.56 V
